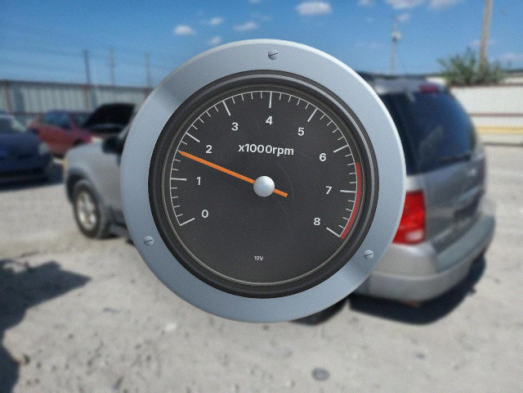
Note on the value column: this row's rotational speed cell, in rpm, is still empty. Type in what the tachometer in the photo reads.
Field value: 1600 rpm
